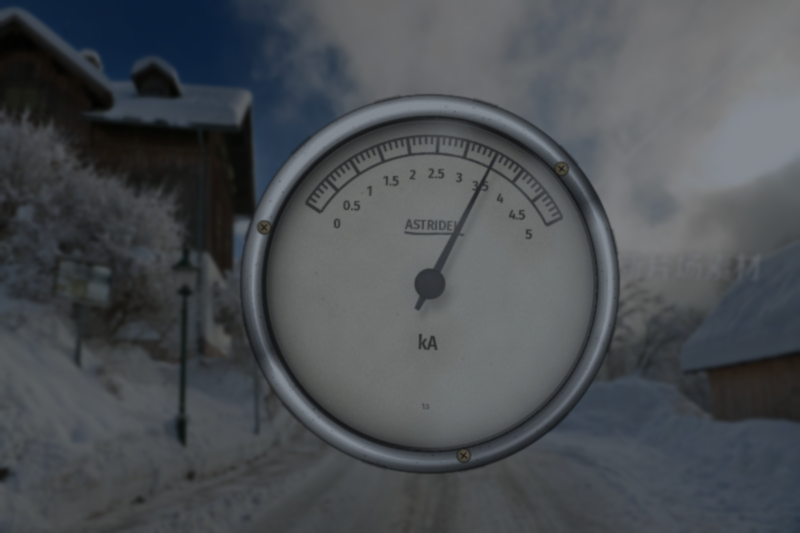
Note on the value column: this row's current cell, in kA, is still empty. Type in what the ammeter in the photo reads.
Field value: 3.5 kA
